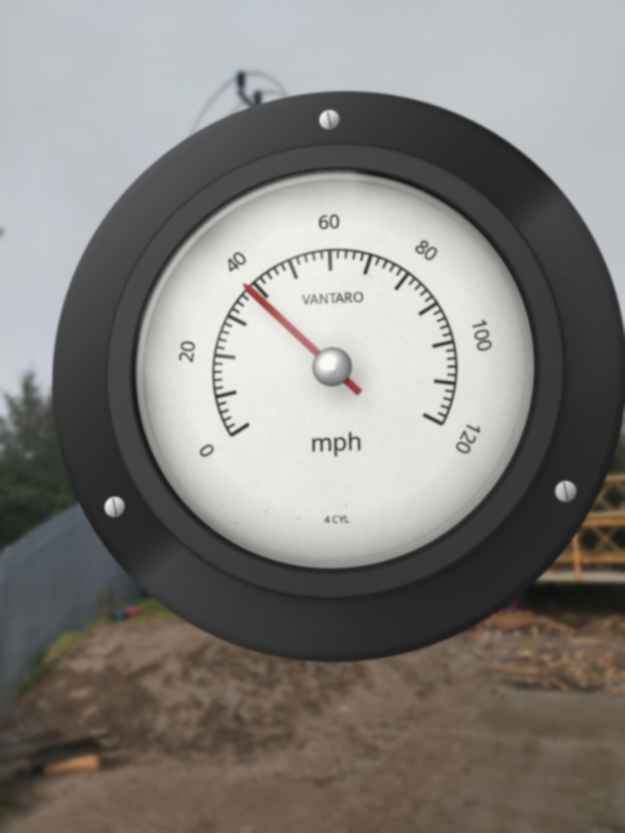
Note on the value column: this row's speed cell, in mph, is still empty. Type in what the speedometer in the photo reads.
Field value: 38 mph
